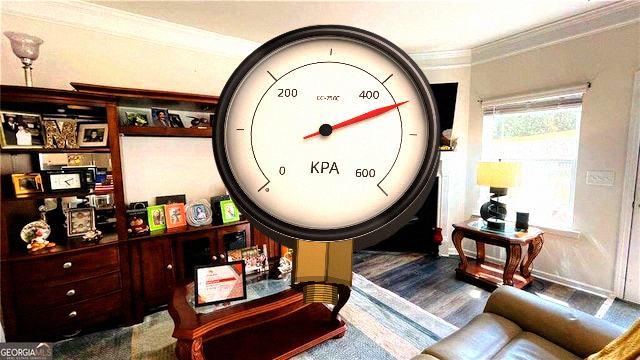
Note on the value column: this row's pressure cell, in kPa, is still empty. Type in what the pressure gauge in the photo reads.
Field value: 450 kPa
